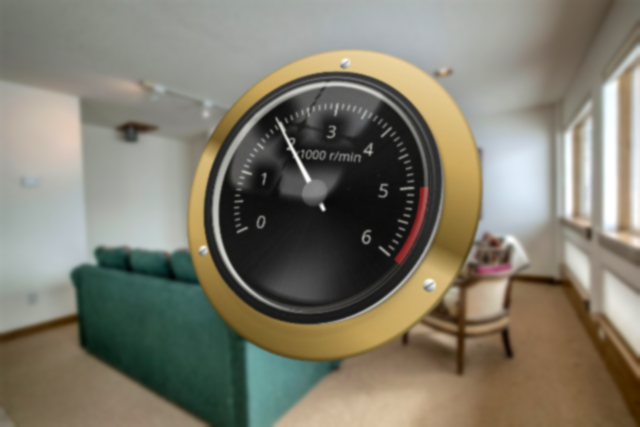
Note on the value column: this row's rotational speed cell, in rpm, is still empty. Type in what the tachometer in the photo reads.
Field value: 2000 rpm
